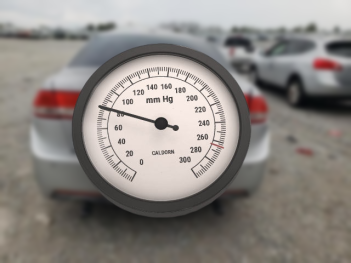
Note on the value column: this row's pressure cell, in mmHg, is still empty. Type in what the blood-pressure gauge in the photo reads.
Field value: 80 mmHg
